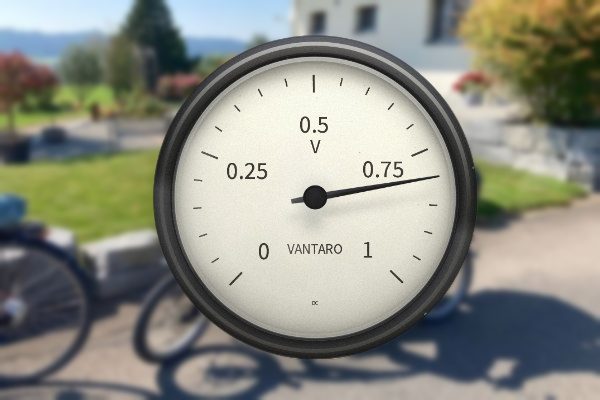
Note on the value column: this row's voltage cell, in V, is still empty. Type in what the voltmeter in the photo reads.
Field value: 0.8 V
